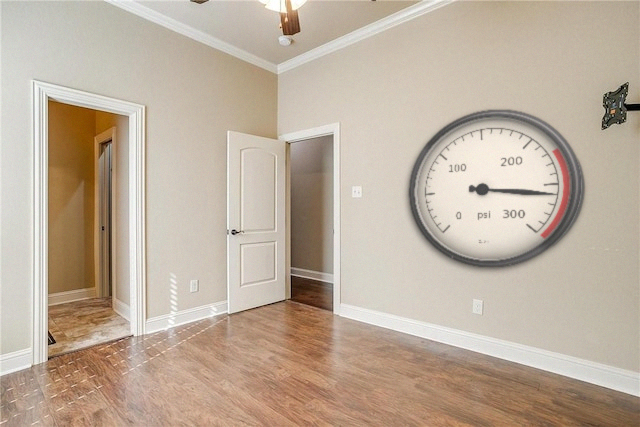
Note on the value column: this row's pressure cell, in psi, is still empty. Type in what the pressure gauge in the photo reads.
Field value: 260 psi
